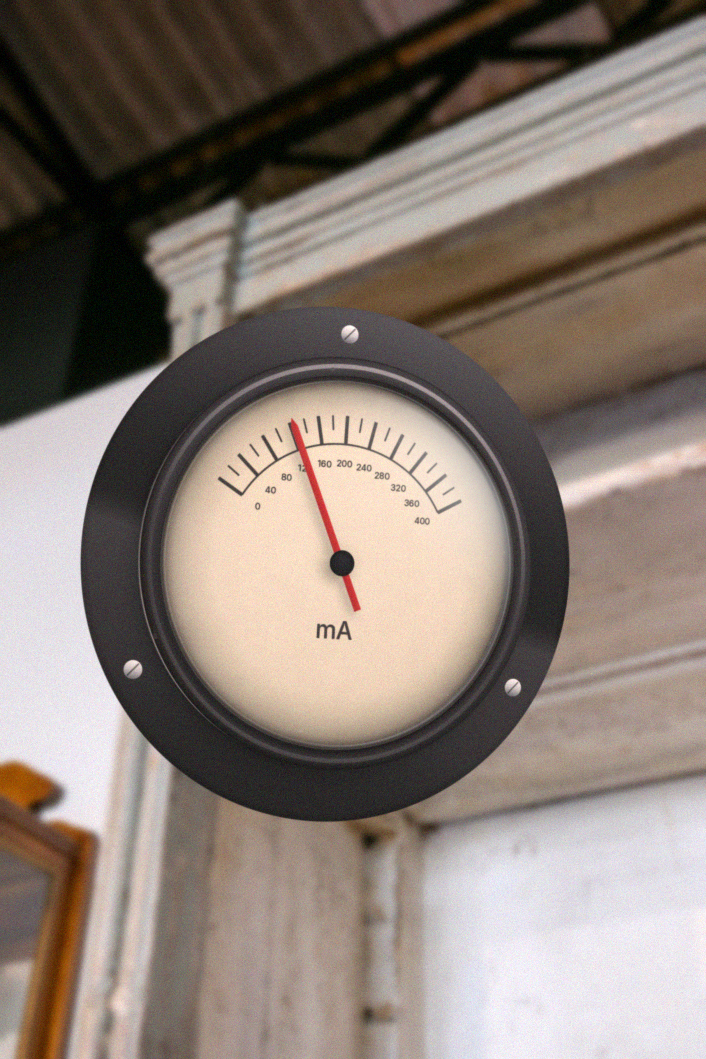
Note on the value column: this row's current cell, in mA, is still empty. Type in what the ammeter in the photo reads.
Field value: 120 mA
